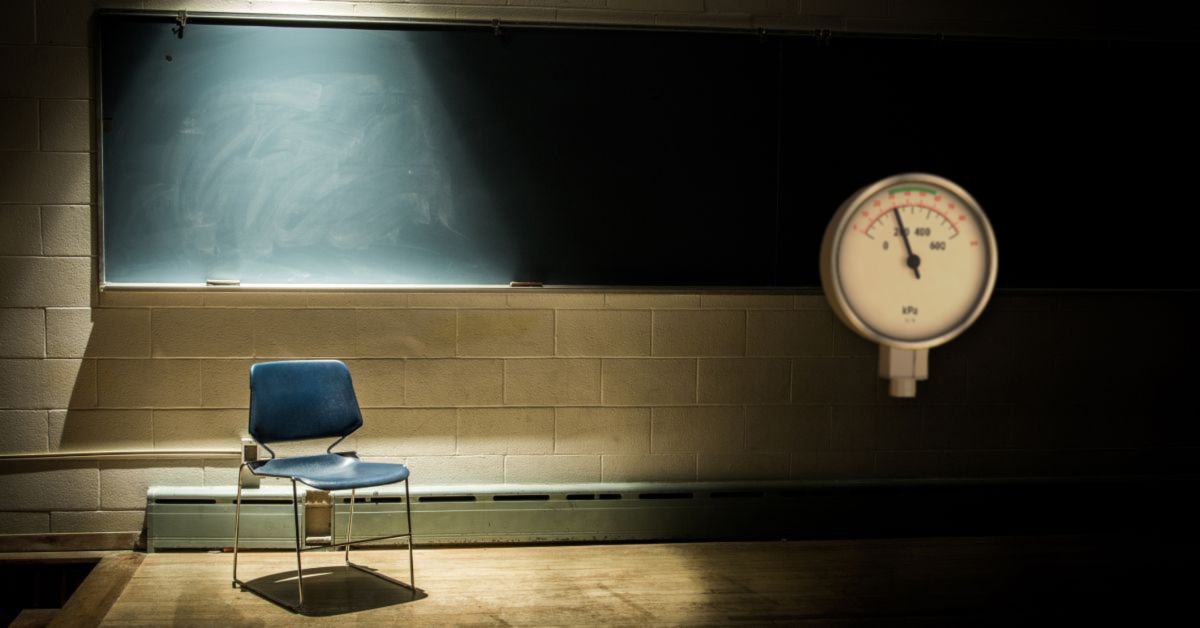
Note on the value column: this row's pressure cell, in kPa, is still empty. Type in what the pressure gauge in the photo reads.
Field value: 200 kPa
